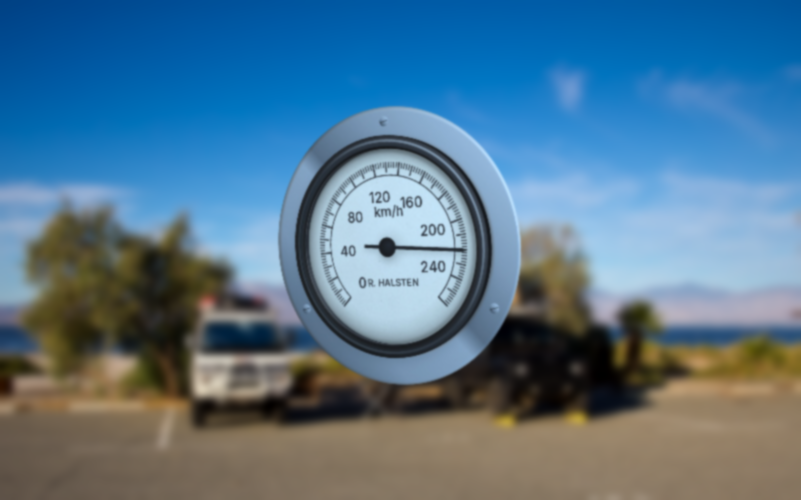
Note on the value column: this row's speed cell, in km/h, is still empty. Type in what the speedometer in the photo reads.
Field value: 220 km/h
